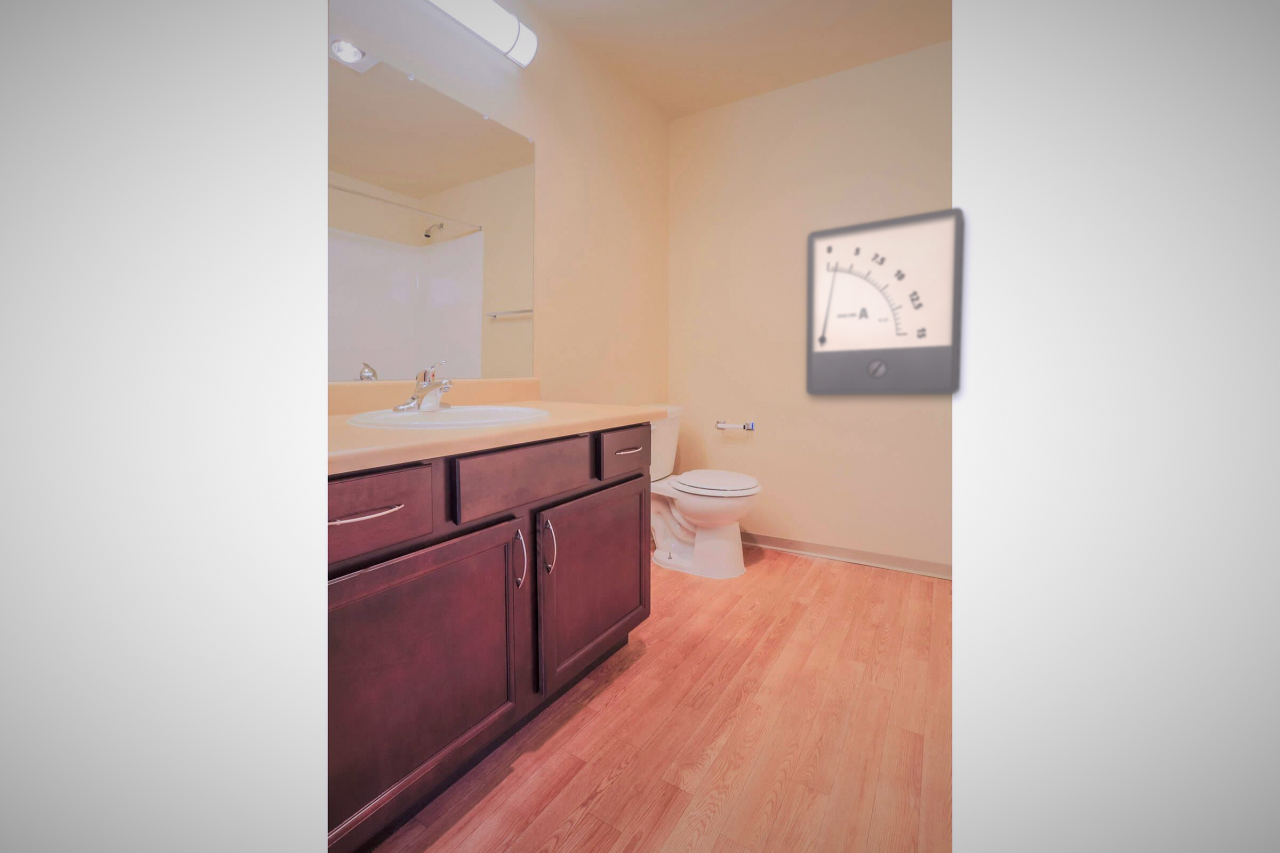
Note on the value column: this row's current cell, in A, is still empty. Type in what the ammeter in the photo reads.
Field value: 2.5 A
